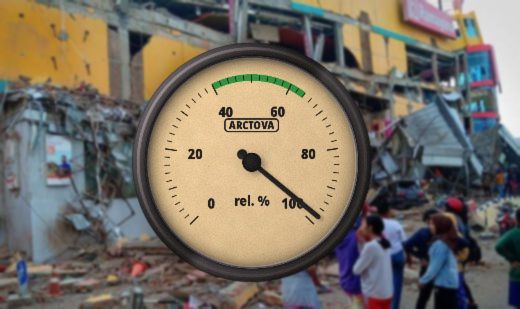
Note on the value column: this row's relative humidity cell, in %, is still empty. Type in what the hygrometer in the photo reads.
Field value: 98 %
